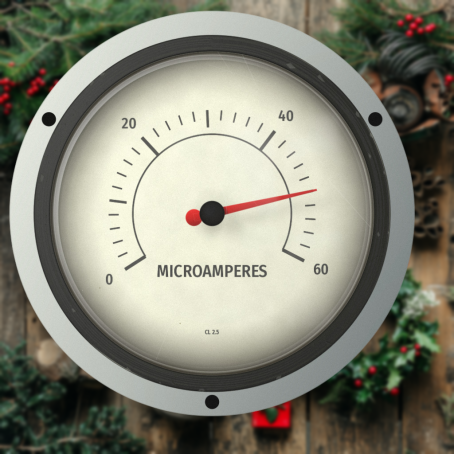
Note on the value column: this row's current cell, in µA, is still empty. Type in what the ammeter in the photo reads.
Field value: 50 µA
